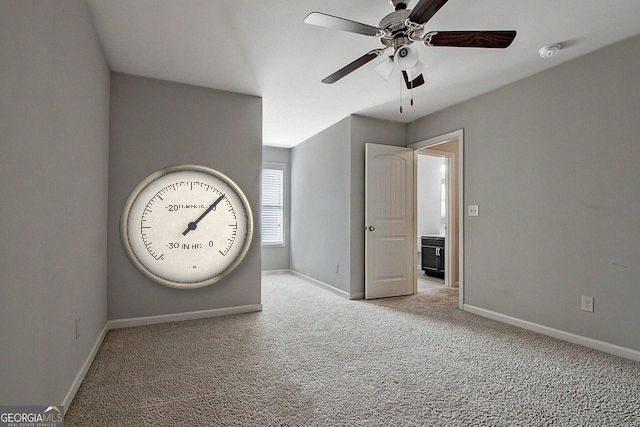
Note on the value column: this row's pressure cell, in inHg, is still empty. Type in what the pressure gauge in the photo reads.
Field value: -10 inHg
